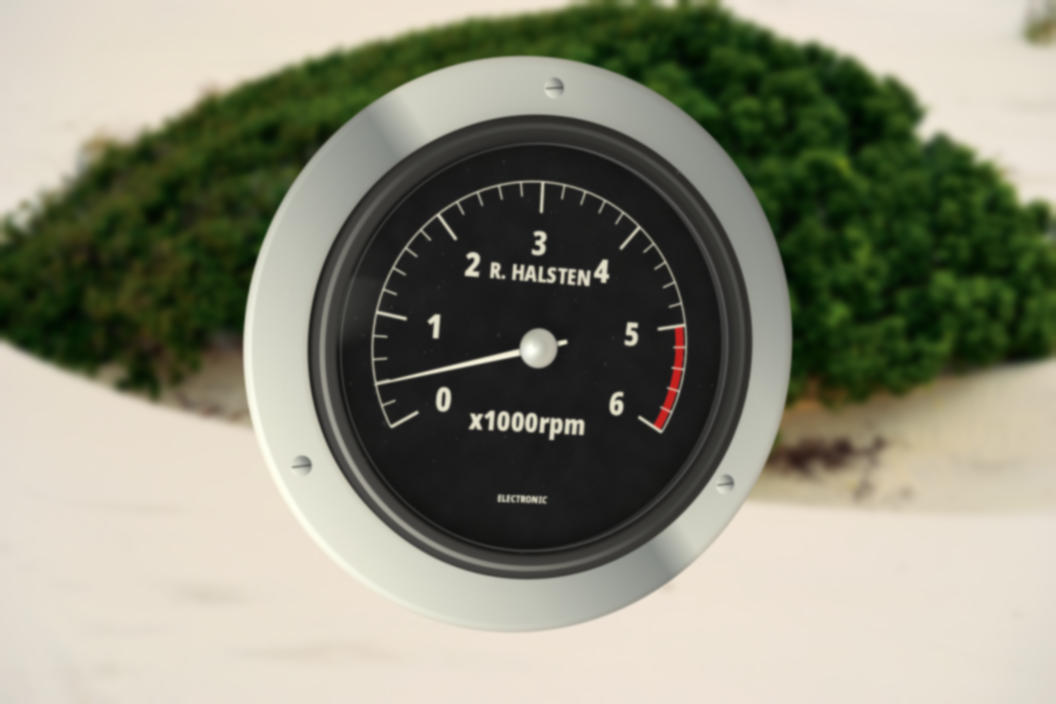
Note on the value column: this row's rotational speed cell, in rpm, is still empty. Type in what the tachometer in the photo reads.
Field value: 400 rpm
